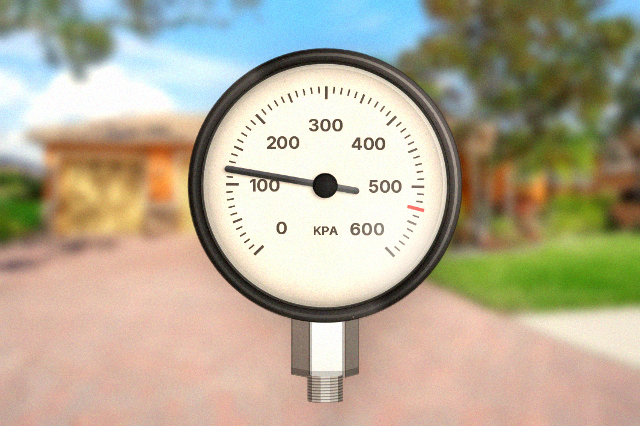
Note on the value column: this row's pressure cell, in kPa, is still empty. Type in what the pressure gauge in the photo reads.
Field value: 120 kPa
